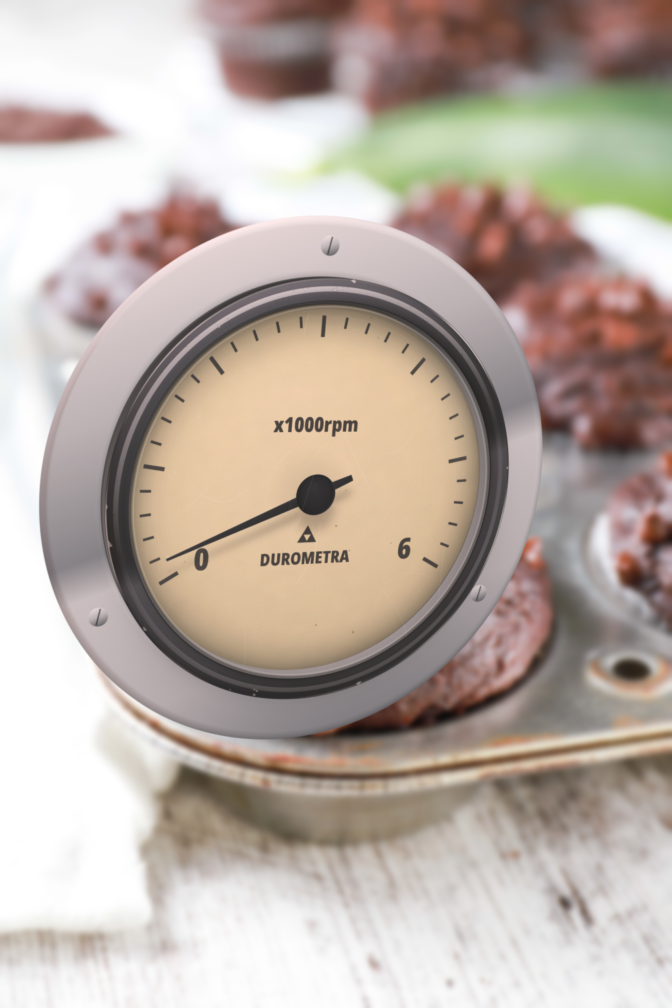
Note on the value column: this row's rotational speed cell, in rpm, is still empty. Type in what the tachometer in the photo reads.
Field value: 200 rpm
